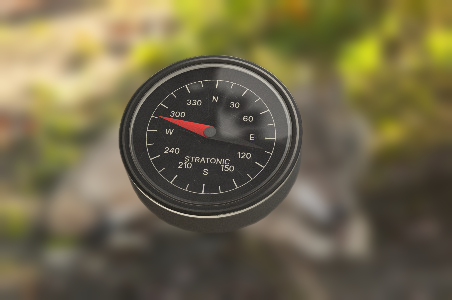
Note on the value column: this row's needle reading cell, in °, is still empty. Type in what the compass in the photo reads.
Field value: 285 °
